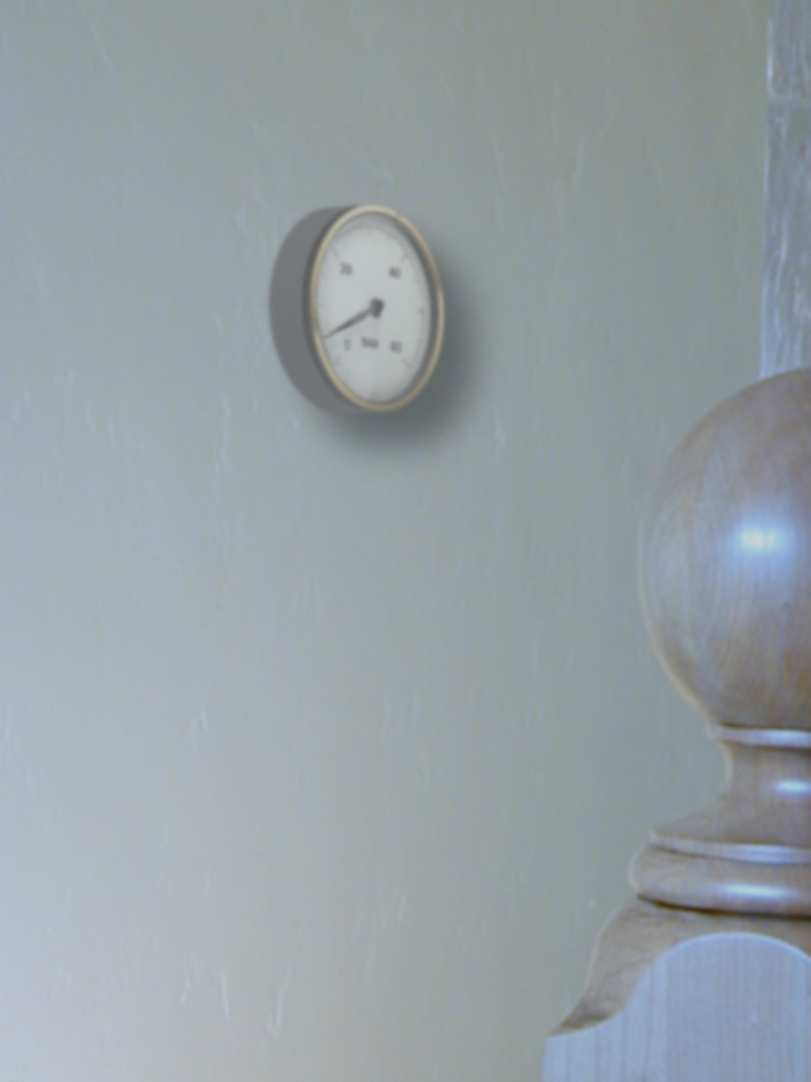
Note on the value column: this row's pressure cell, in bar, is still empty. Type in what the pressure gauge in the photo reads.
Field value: 5 bar
